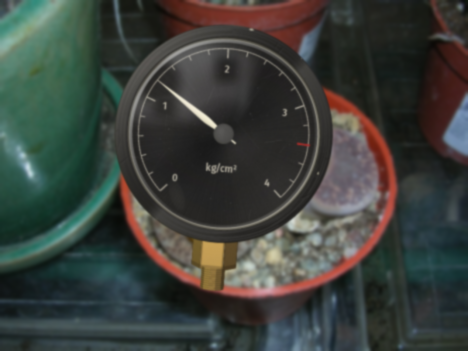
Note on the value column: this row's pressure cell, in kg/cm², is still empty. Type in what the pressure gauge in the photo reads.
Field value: 1.2 kg/cm²
